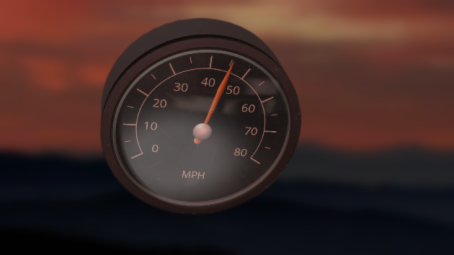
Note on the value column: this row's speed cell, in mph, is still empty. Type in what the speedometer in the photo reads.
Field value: 45 mph
